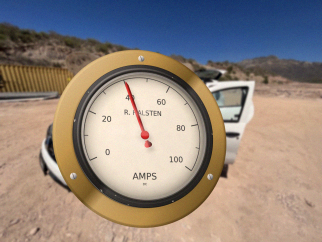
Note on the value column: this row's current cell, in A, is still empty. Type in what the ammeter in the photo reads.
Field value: 40 A
